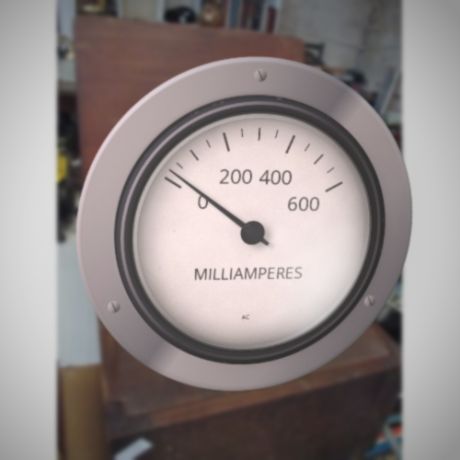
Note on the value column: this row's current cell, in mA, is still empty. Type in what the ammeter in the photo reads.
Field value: 25 mA
